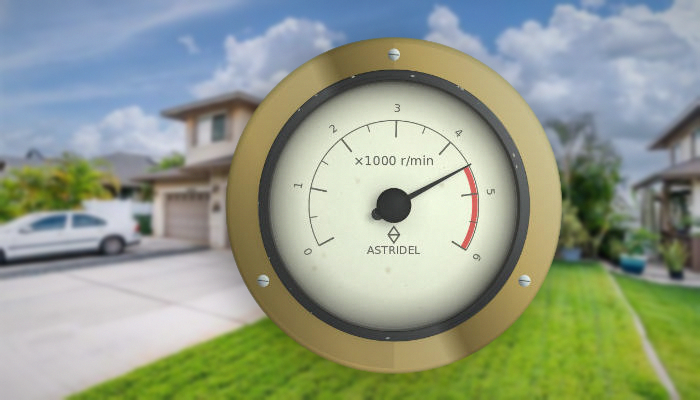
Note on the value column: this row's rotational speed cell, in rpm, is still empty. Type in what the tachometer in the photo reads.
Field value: 4500 rpm
